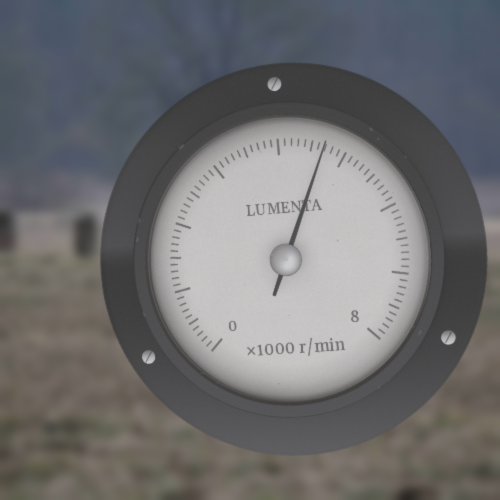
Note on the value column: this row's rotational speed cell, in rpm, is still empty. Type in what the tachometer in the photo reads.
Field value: 4700 rpm
